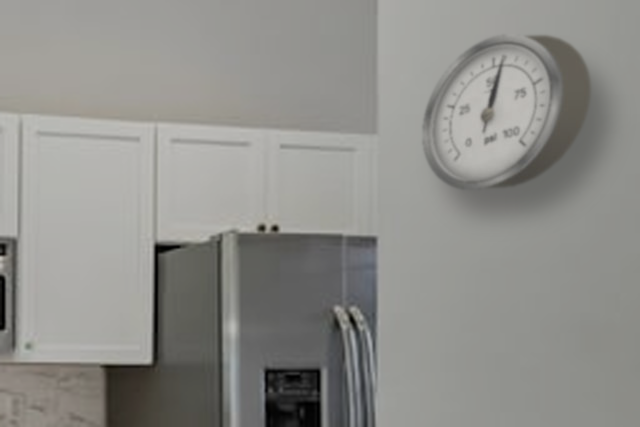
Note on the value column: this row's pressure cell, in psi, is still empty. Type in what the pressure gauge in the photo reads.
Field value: 55 psi
